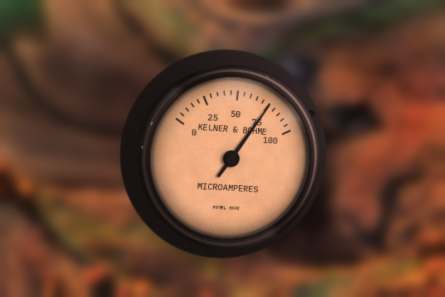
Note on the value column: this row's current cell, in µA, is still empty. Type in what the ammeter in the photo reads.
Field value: 75 µA
